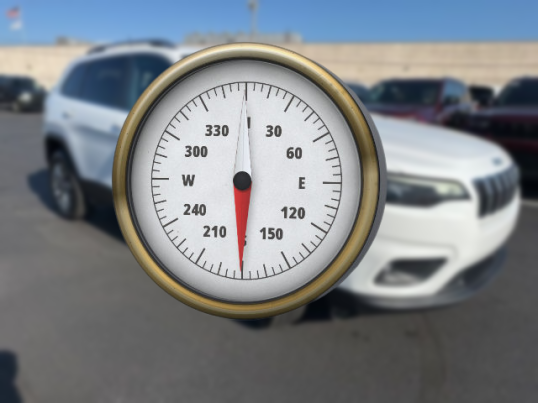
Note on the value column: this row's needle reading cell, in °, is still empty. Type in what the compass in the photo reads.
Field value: 180 °
